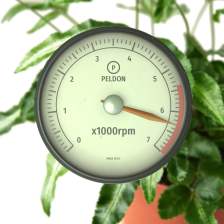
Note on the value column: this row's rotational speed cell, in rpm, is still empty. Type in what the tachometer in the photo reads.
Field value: 6300 rpm
